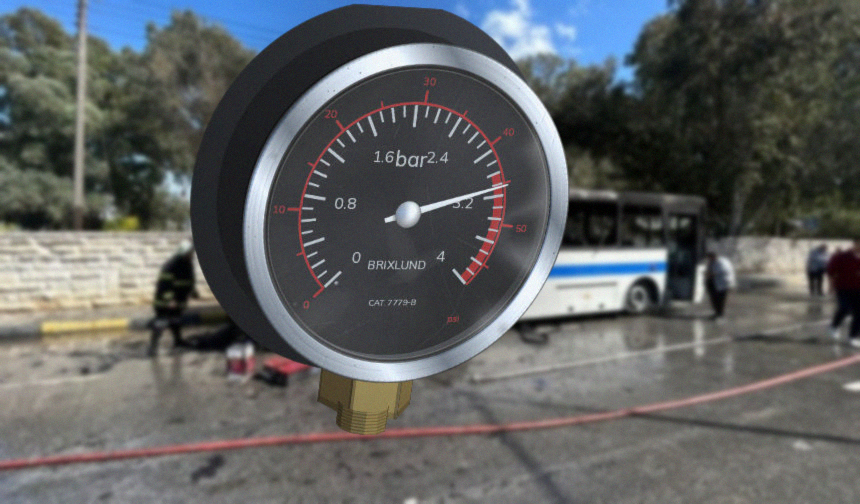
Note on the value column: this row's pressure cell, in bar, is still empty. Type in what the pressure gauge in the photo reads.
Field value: 3.1 bar
